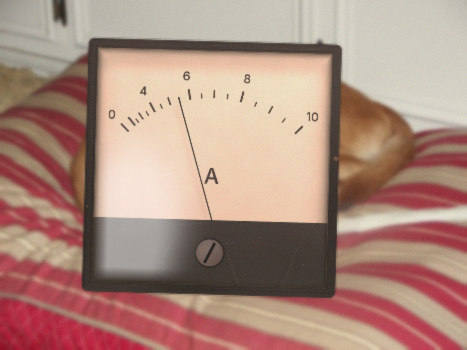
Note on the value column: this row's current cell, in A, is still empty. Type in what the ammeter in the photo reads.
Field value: 5.5 A
